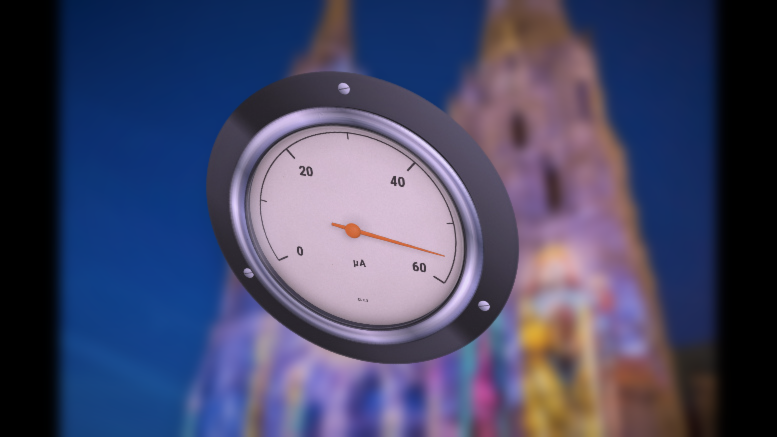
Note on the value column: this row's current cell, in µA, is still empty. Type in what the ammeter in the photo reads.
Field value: 55 µA
